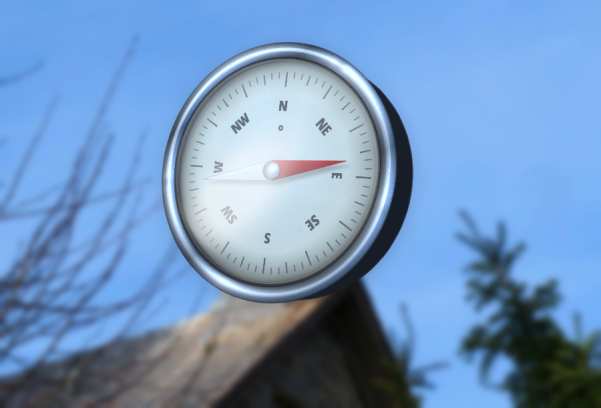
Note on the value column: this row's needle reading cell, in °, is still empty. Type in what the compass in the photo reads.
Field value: 80 °
